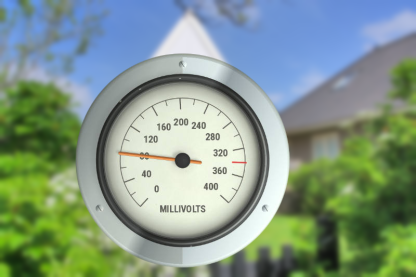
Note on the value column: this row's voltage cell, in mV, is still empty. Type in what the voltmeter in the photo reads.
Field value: 80 mV
